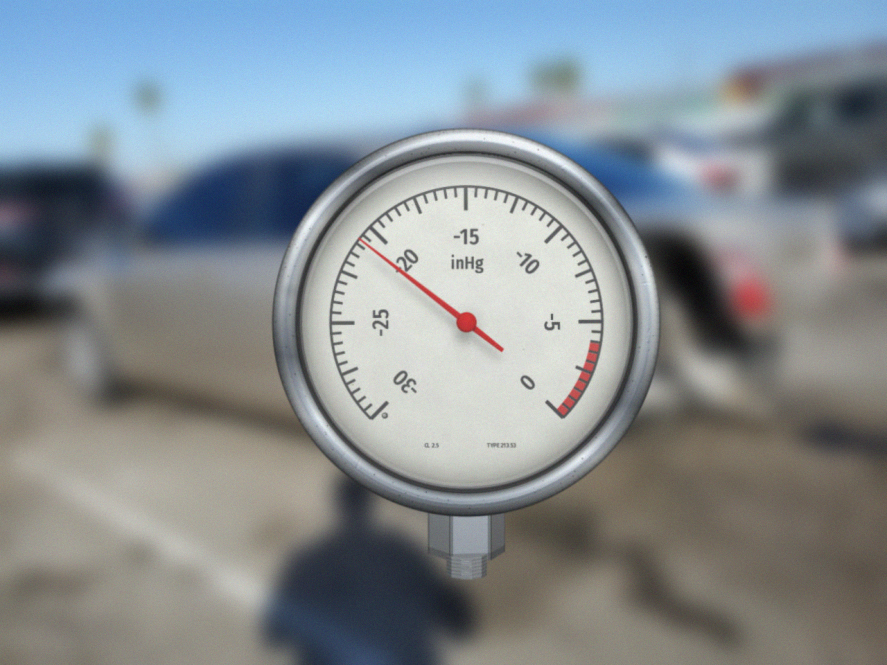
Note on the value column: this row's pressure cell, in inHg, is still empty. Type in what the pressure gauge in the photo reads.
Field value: -20.75 inHg
